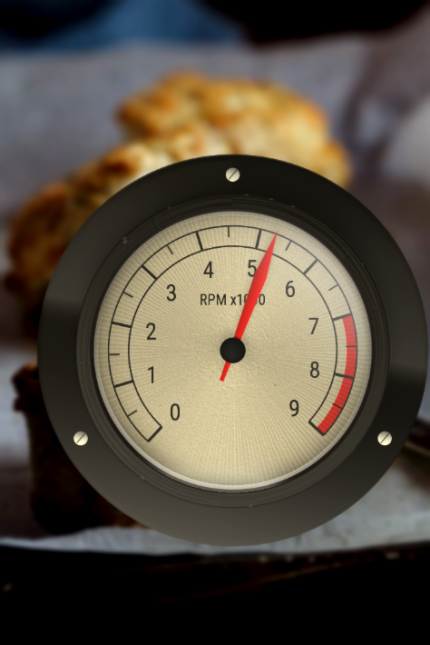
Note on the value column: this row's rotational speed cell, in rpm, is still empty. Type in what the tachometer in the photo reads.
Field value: 5250 rpm
